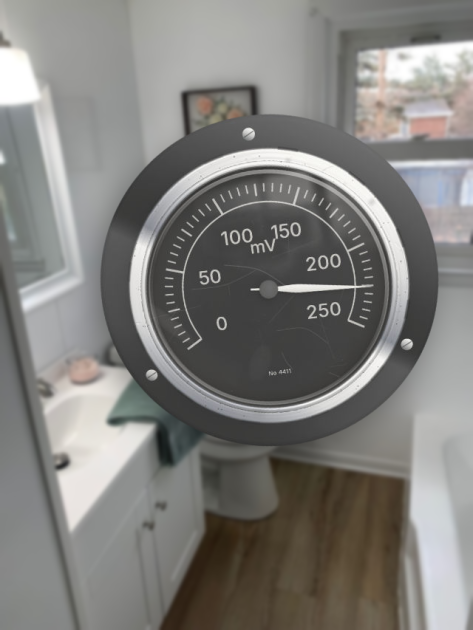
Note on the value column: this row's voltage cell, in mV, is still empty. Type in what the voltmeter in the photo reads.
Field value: 225 mV
